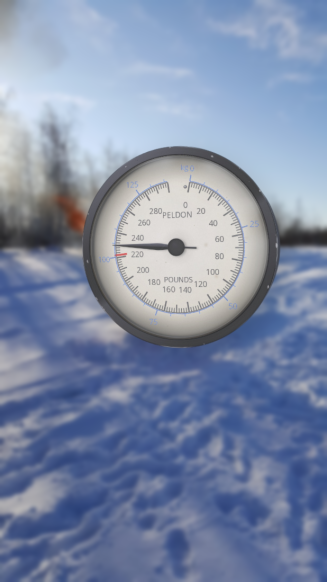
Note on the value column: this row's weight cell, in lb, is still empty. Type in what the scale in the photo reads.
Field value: 230 lb
